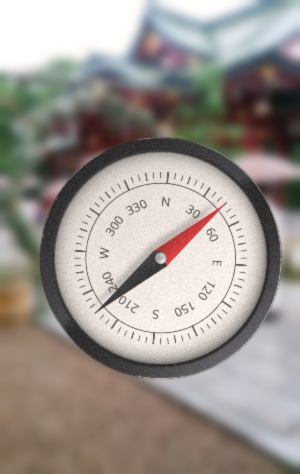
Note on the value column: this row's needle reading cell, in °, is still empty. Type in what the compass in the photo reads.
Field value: 45 °
